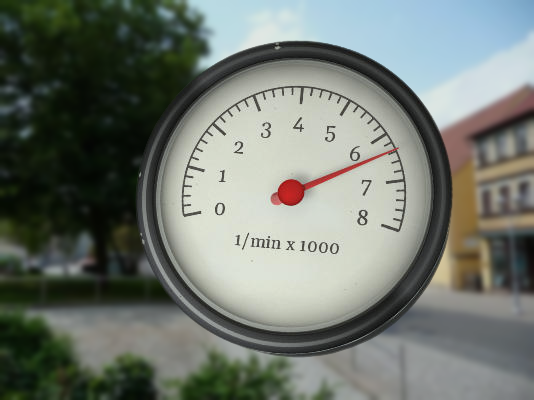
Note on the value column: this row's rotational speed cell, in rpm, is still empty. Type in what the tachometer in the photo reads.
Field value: 6400 rpm
